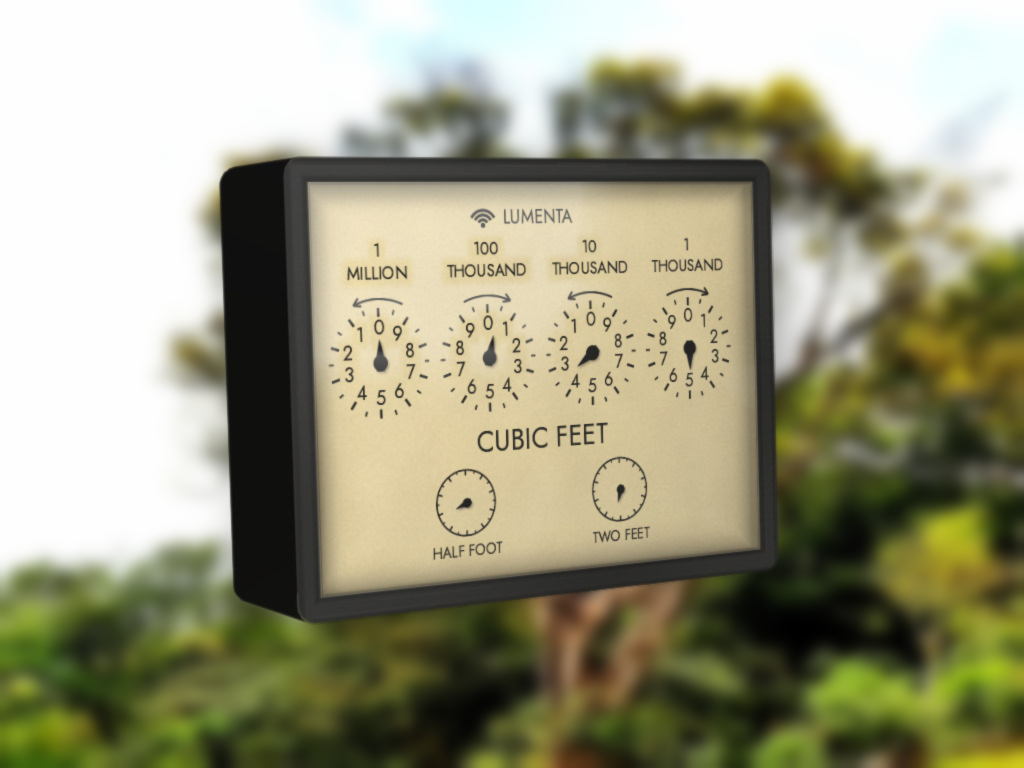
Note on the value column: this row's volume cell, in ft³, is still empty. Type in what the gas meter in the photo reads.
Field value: 3500 ft³
